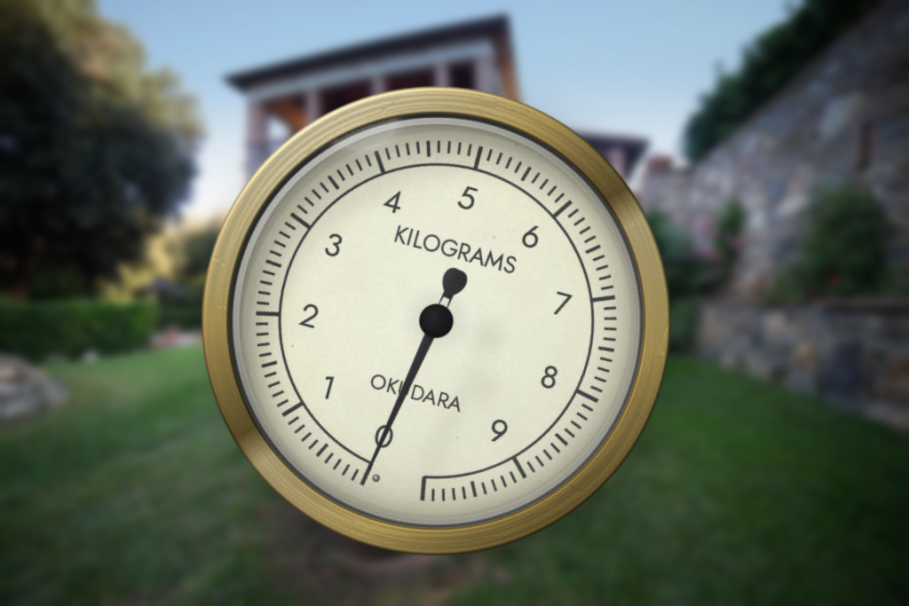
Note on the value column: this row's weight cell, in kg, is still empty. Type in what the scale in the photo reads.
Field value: 0 kg
